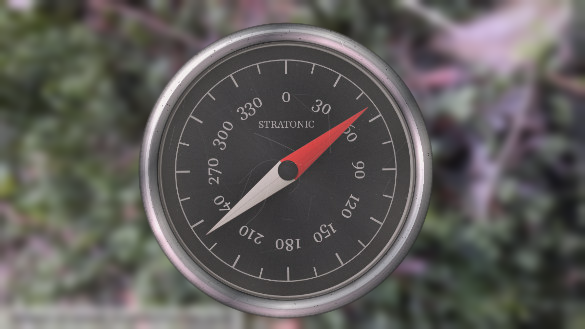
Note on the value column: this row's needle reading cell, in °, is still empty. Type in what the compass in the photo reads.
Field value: 52.5 °
